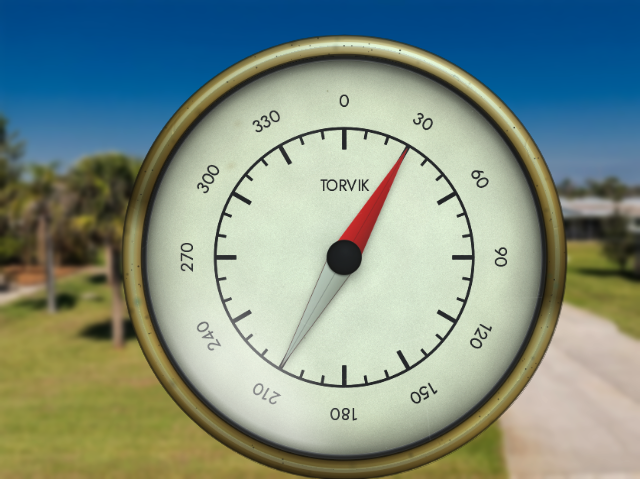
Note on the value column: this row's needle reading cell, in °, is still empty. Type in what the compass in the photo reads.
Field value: 30 °
